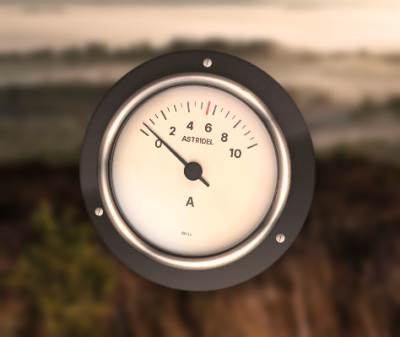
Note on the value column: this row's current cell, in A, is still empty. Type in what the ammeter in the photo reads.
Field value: 0.5 A
